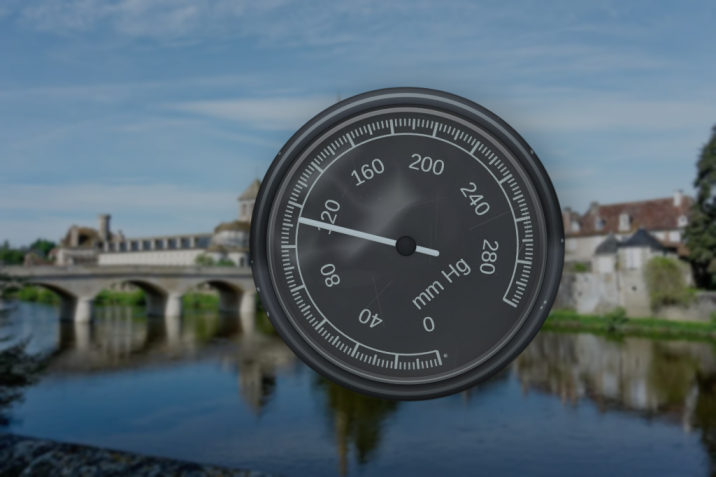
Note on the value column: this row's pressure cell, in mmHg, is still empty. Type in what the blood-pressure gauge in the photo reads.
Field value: 114 mmHg
